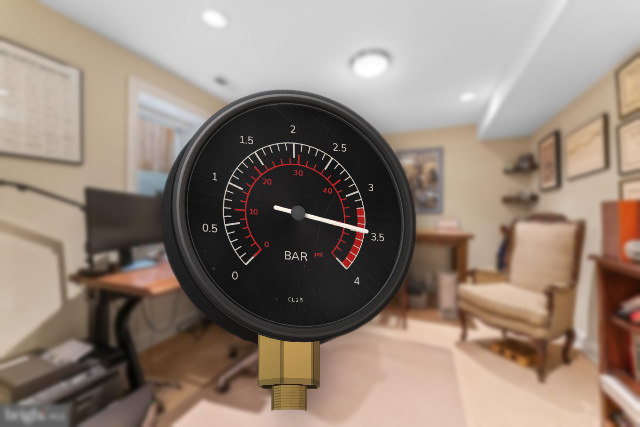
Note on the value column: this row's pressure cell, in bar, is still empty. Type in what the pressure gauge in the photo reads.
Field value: 3.5 bar
